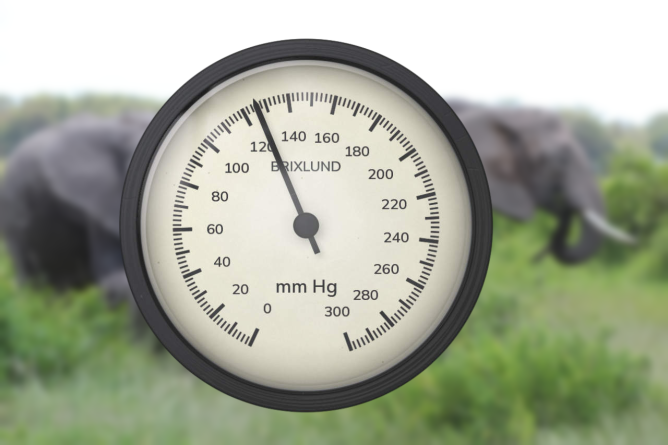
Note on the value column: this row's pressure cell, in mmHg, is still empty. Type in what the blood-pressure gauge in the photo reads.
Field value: 126 mmHg
